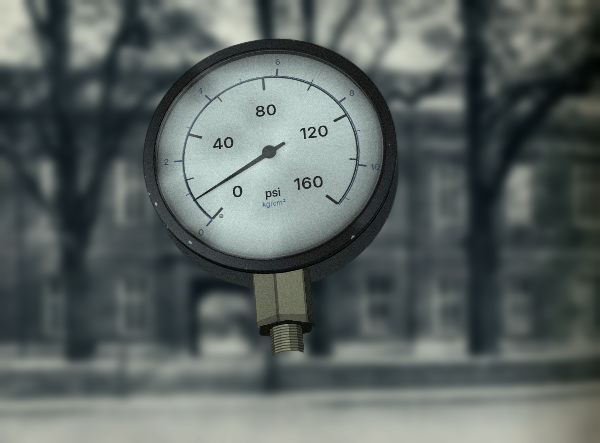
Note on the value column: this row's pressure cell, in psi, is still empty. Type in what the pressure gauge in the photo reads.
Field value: 10 psi
